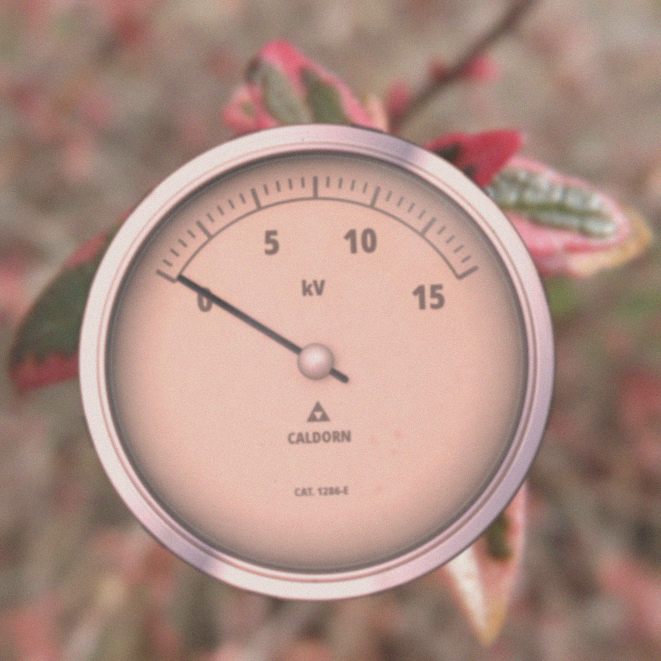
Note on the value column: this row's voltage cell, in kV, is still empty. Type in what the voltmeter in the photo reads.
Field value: 0.25 kV
